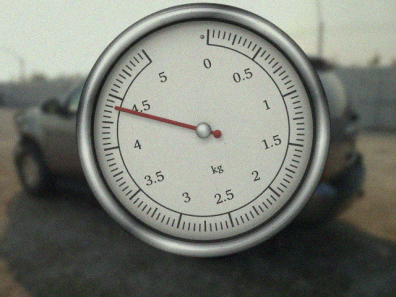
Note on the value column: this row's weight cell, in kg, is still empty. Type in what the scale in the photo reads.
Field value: 4.4 kg
